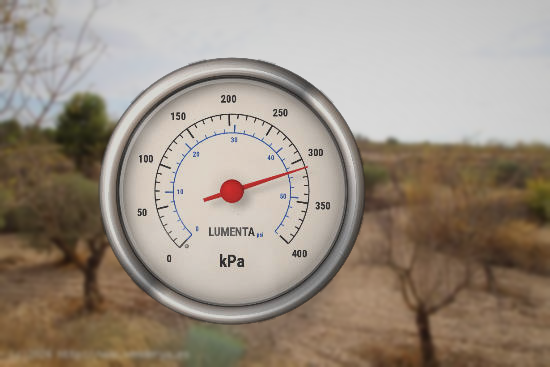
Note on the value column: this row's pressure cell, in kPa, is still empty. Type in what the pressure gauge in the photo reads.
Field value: 310 kPa
